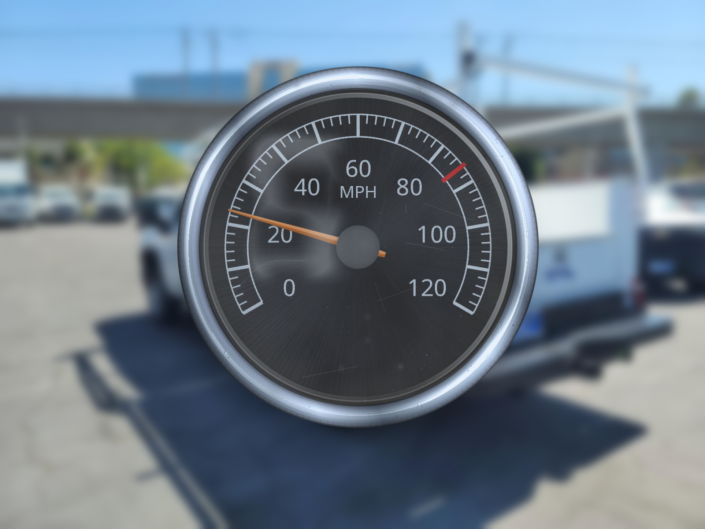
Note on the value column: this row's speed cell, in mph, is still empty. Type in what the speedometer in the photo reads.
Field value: 23 mph
